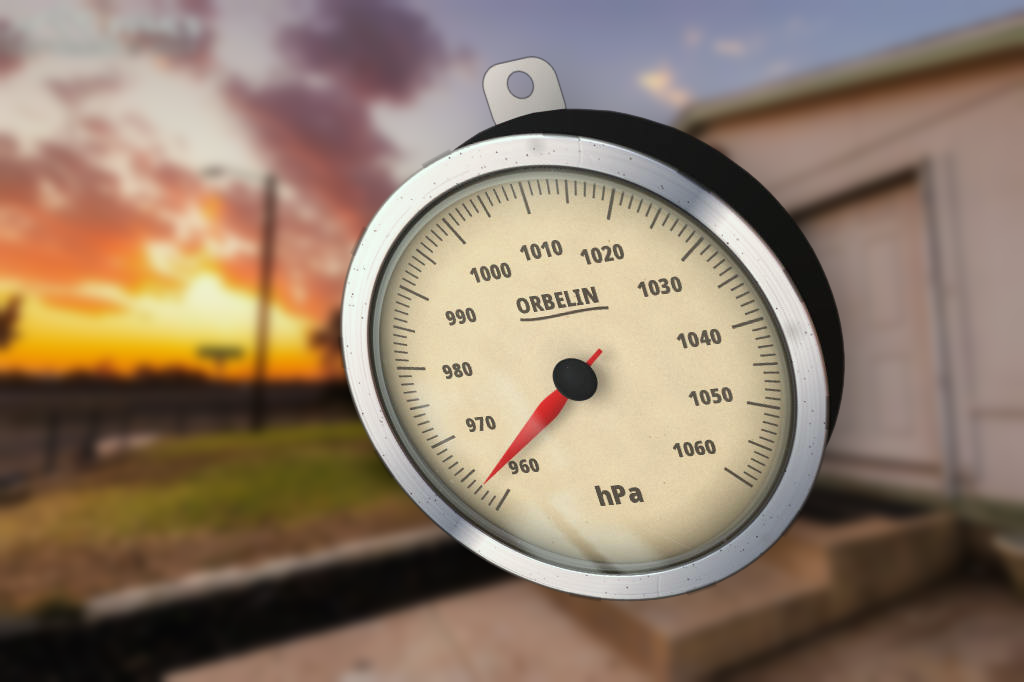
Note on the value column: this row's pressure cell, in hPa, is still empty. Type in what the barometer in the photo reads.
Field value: 963 hPa
